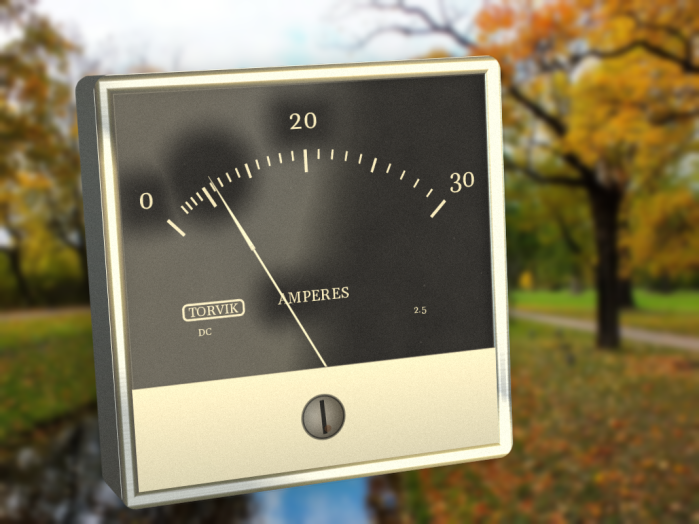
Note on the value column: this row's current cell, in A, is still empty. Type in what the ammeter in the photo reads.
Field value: 11 A
